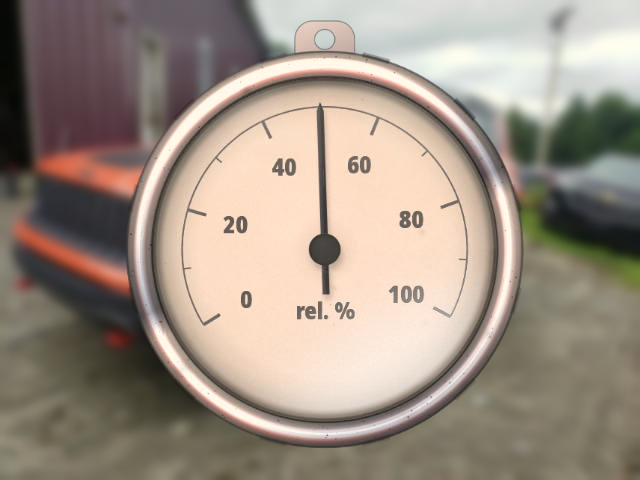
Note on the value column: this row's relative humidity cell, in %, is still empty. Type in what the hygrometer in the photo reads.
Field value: 50 %
